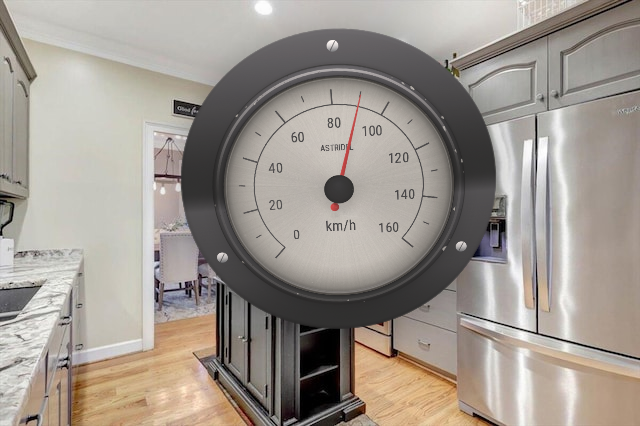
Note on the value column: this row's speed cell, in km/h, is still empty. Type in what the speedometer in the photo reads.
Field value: 90 km/h
